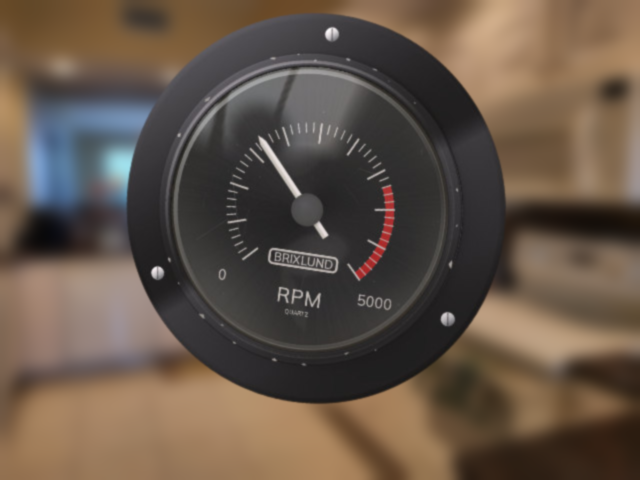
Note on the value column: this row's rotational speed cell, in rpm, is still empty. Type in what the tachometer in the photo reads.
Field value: 1700 rpm
